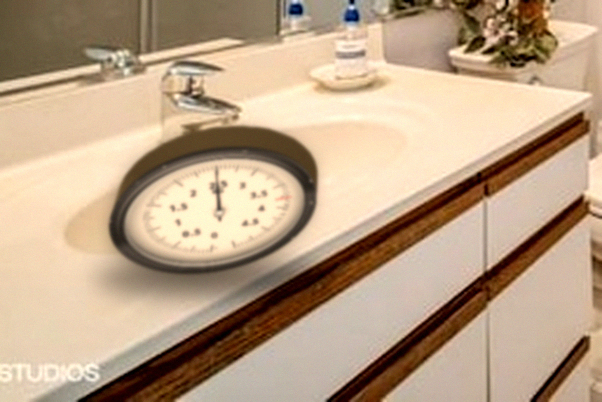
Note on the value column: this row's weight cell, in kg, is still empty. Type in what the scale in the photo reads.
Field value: 2.5 kg
